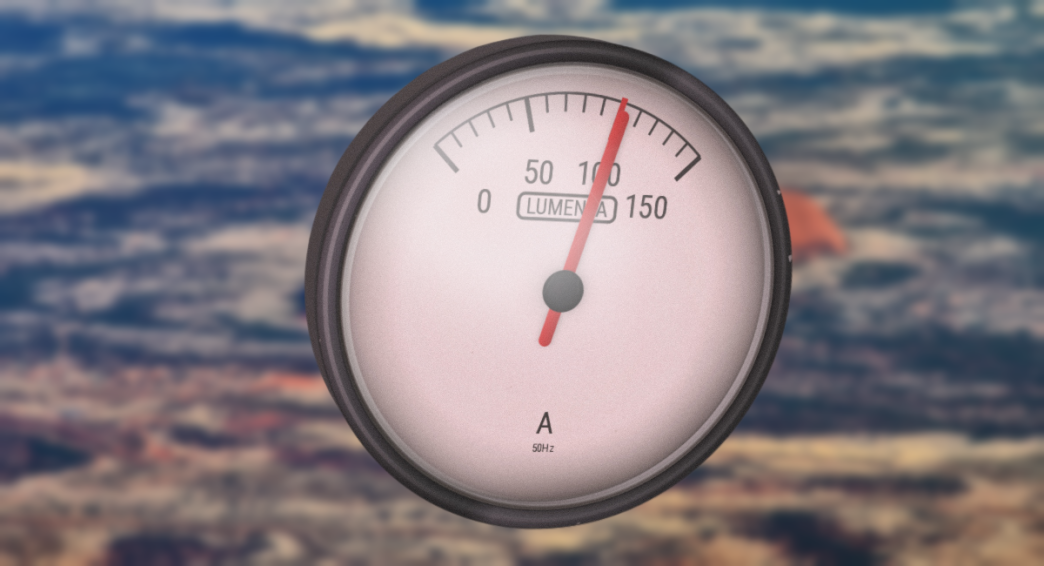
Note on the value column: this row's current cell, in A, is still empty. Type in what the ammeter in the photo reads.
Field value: 100 A
